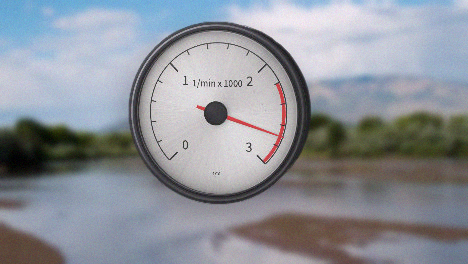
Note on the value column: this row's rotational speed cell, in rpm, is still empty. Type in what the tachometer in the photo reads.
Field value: 2700 rpm
